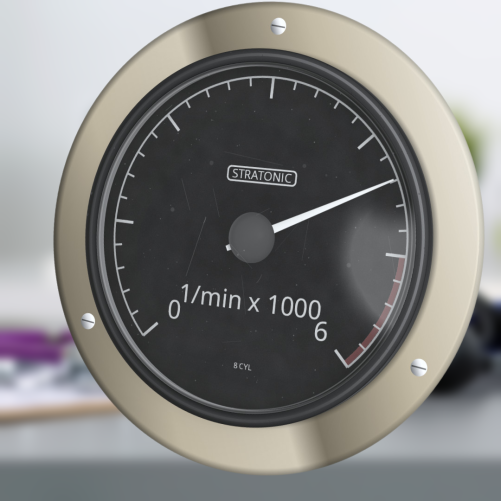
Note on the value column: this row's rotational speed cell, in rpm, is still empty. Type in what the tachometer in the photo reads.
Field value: 4400 rpm
